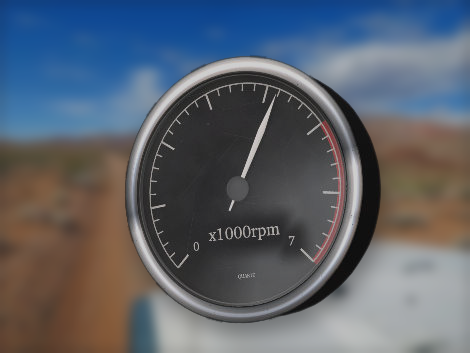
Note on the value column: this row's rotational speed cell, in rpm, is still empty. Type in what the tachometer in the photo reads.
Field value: 4200 rpm
